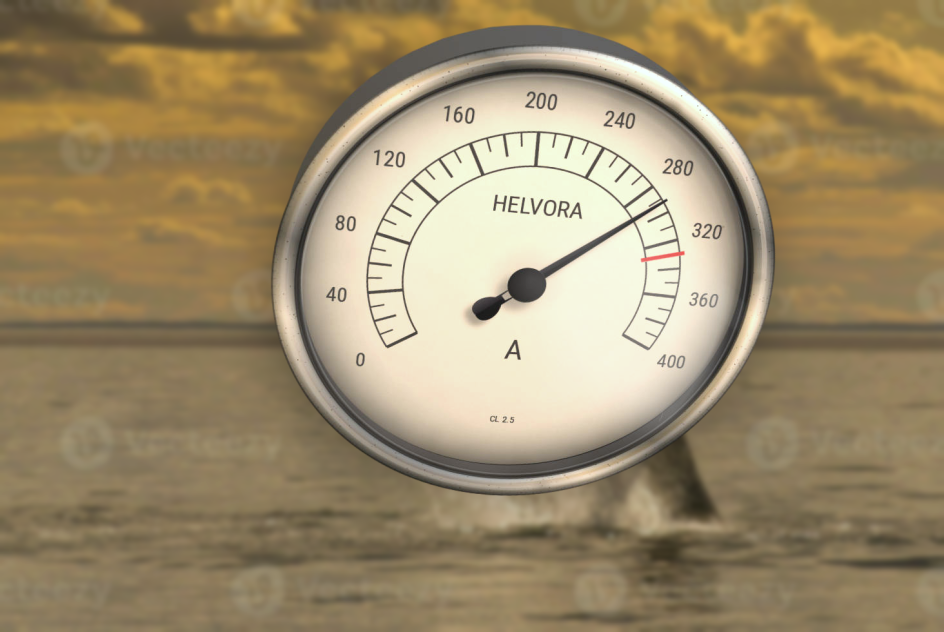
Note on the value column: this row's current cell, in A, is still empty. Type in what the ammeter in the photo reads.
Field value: 290 A
